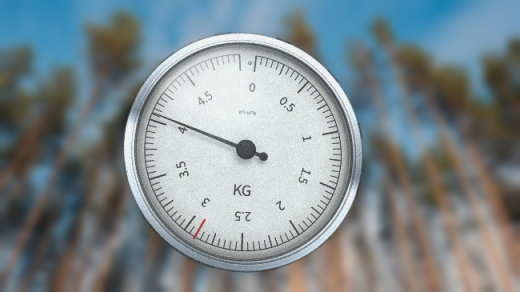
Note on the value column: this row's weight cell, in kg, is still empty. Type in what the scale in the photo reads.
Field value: 4.05 kg
